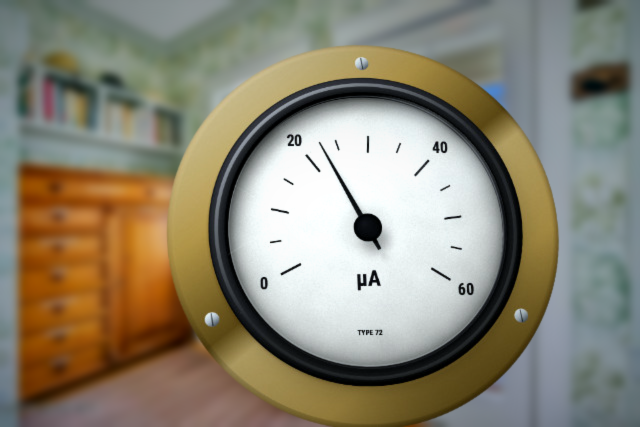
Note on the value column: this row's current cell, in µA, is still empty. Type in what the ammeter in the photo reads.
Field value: 22.5 µA
